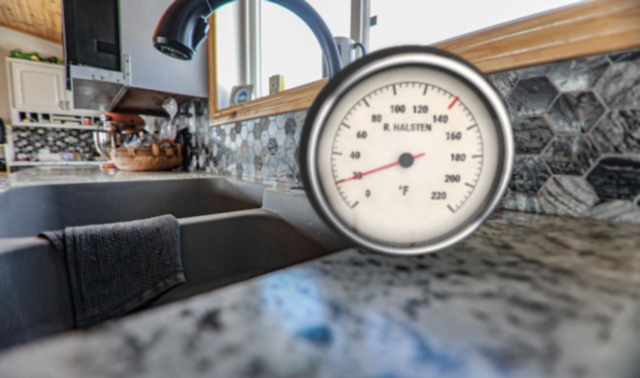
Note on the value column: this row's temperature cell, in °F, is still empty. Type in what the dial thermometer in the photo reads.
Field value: 20 °F
